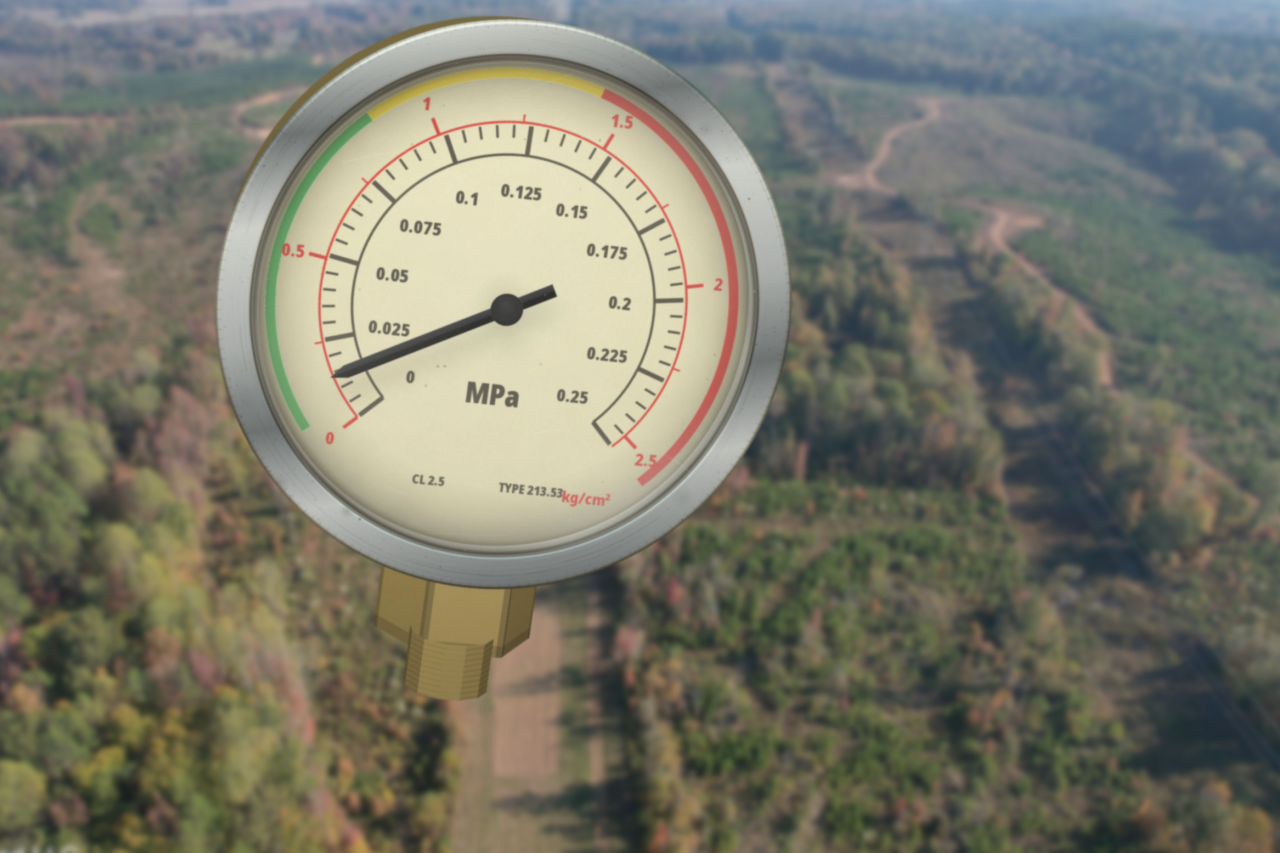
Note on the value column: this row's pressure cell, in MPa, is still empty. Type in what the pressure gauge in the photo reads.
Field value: 0.015 MPa
